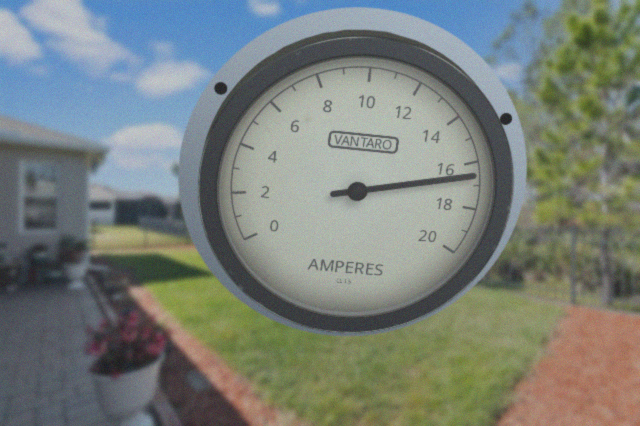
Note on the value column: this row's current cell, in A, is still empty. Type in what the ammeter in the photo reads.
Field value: 16.5 A
